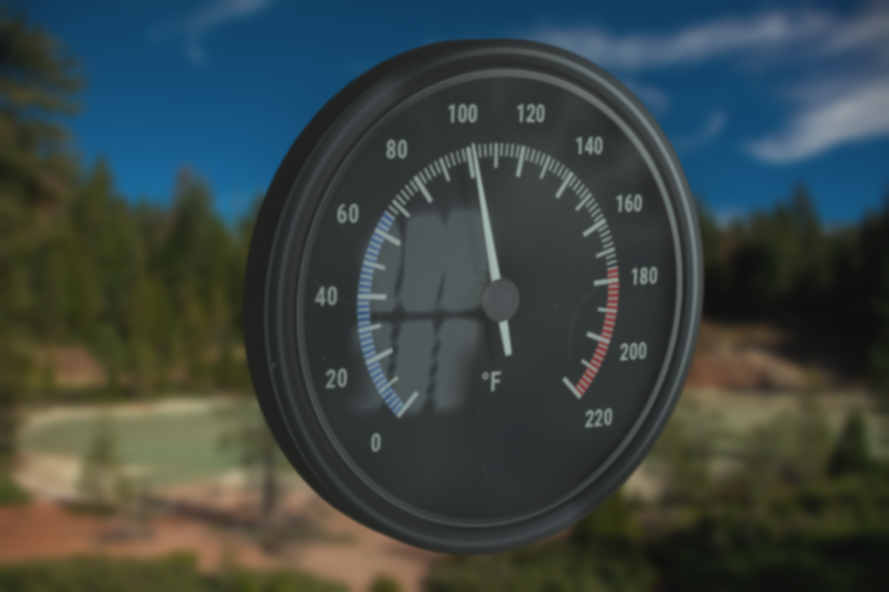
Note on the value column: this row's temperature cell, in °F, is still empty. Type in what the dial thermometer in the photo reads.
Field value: 100 °F
